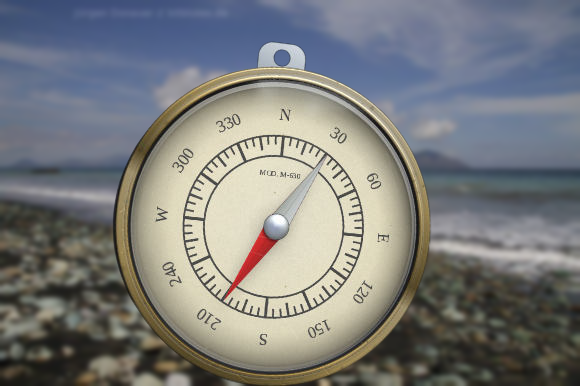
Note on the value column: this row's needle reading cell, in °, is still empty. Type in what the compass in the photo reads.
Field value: 210 °
